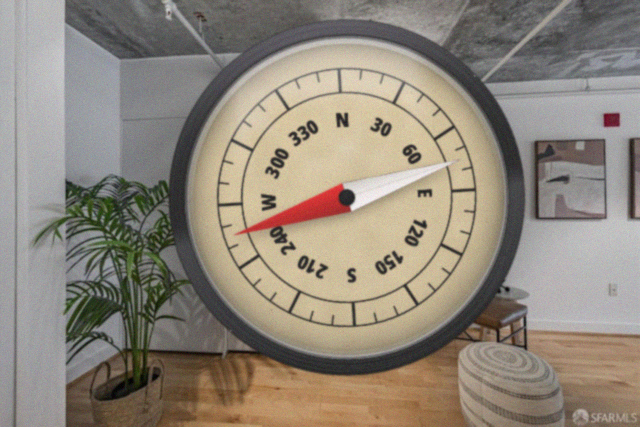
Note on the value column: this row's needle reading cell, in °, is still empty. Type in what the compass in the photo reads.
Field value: 255 °
